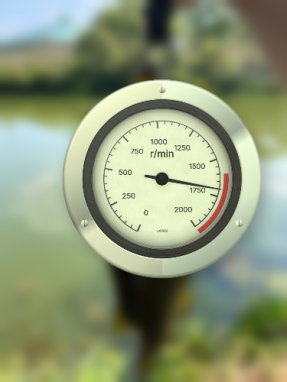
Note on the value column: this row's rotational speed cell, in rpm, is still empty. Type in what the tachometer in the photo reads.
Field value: 1700 rpm
